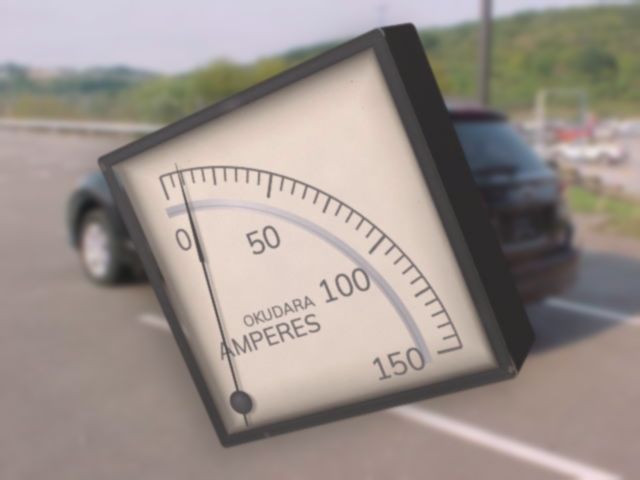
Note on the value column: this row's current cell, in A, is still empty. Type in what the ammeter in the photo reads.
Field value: 10 A
